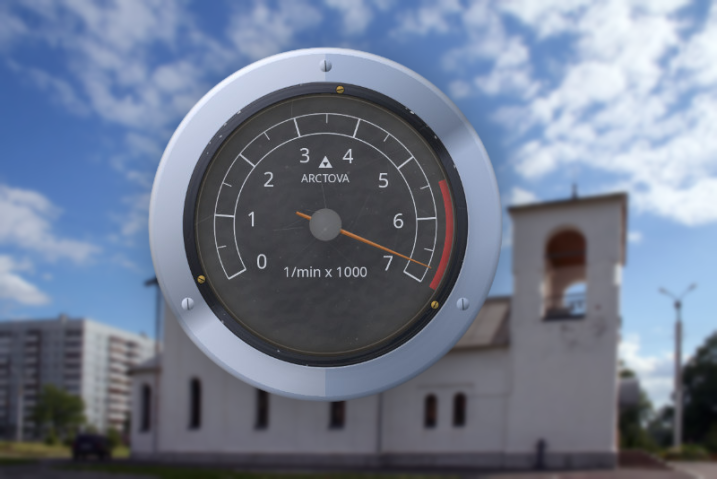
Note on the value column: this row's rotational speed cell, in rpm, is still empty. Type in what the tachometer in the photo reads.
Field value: 6750 rpm
